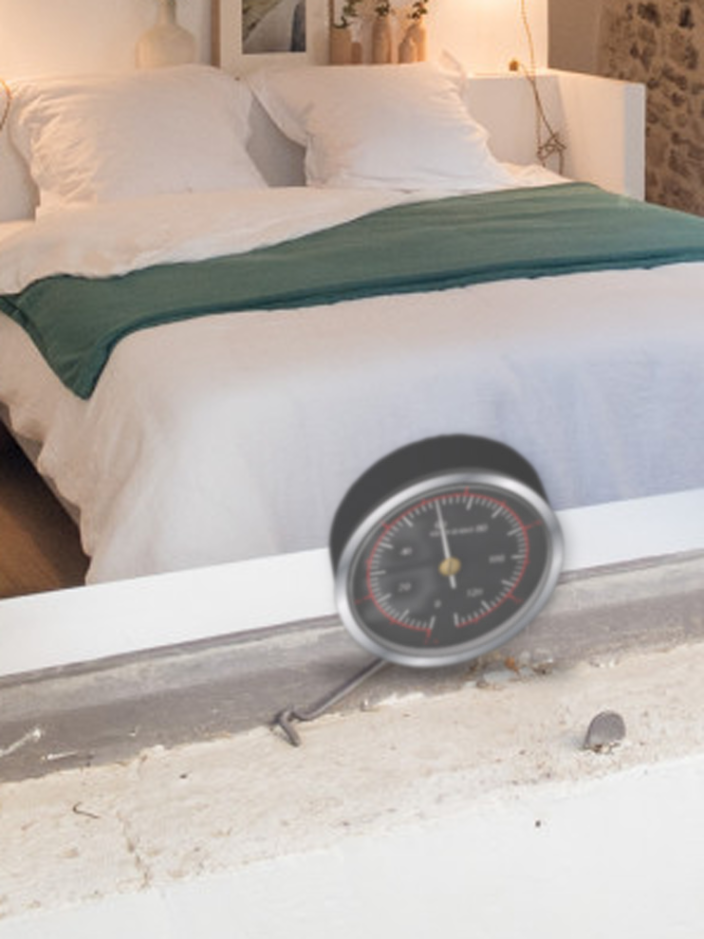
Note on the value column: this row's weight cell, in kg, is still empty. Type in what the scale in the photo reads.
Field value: 60 kg
